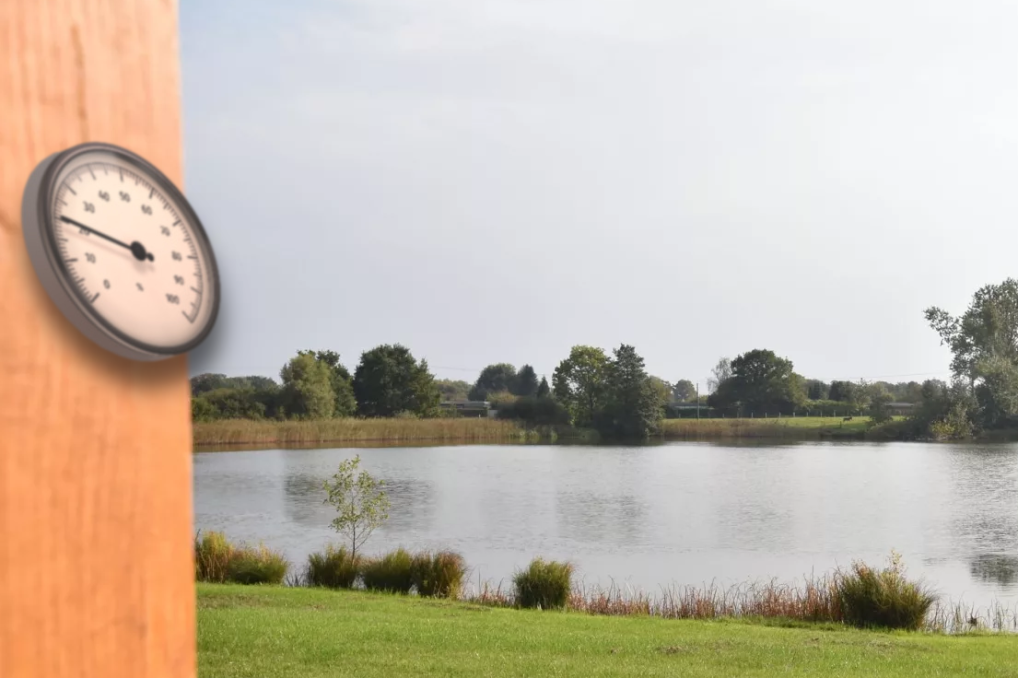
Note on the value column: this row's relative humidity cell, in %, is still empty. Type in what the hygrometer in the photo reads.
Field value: 20 %
